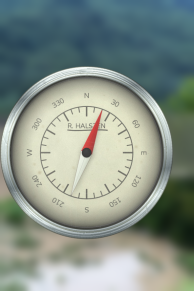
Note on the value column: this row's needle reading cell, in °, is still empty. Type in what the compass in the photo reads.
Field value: 20 °
